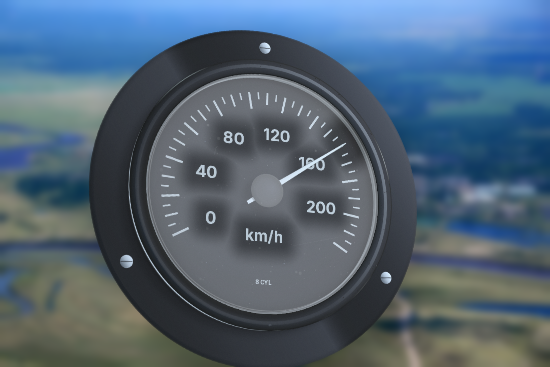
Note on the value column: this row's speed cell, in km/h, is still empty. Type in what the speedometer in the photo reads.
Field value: 160 km/h
